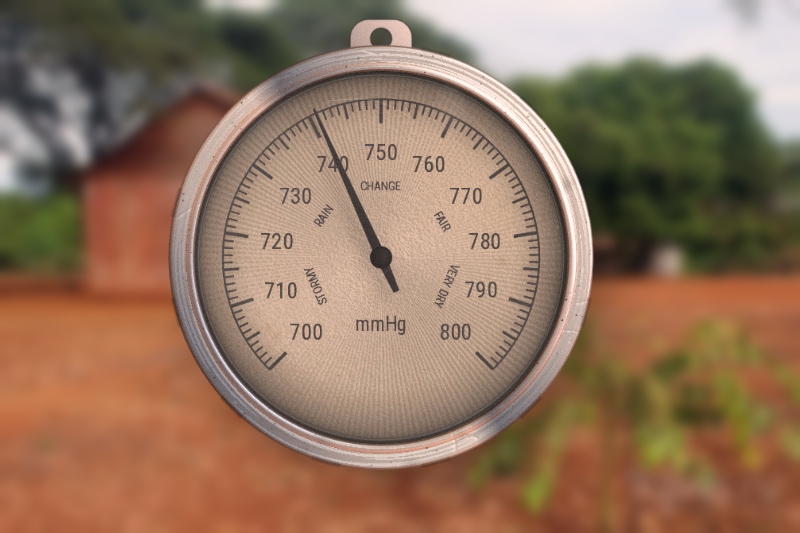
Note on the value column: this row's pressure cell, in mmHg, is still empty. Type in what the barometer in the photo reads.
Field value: 741 mmHg
